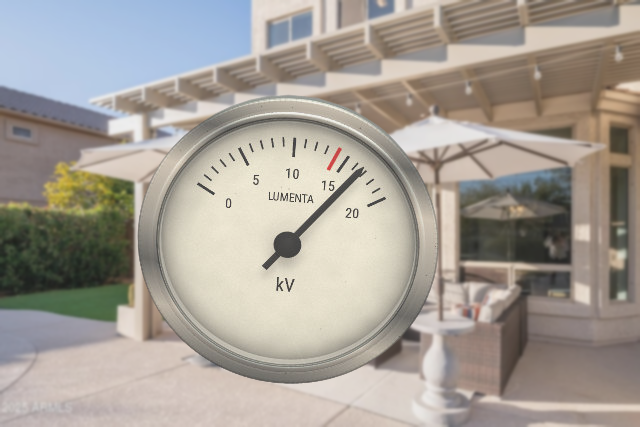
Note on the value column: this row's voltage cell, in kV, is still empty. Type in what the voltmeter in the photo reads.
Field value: 16.5 kV
